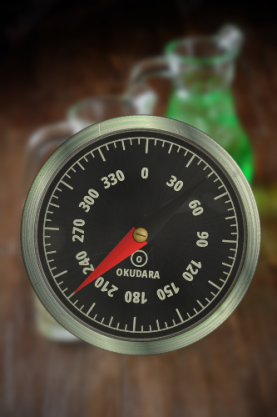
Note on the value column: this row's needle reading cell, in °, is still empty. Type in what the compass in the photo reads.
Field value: 225 °
